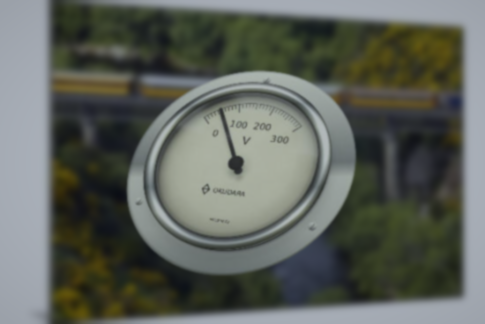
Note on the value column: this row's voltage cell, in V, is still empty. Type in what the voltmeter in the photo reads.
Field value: 50 V
